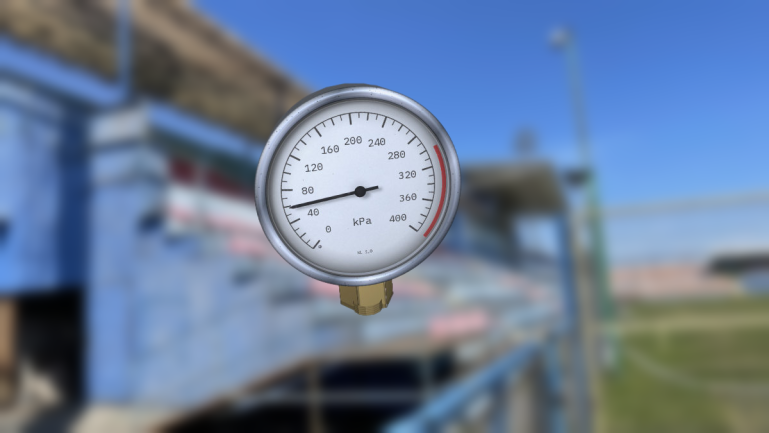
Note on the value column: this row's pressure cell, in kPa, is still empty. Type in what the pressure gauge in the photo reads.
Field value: 60 kPa
